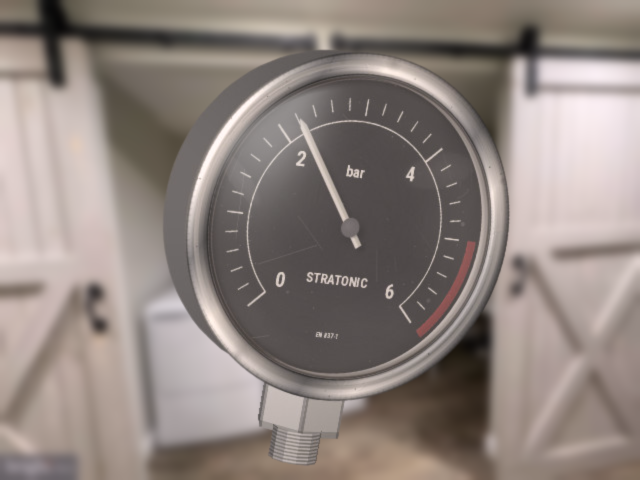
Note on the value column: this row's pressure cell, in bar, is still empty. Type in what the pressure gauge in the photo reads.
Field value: 2.2 bar
